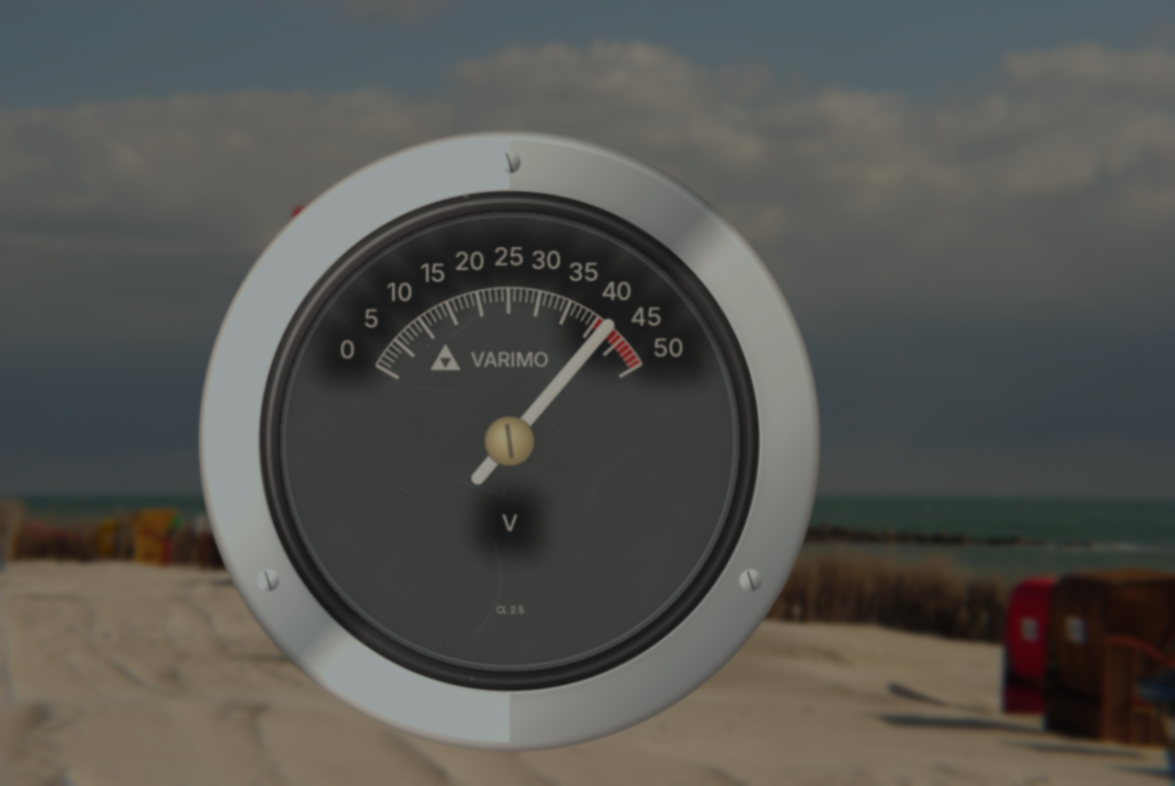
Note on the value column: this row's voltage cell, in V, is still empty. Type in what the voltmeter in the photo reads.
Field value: 42 V
